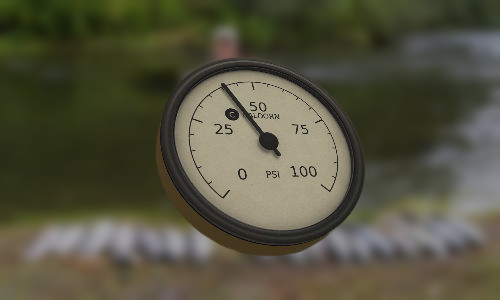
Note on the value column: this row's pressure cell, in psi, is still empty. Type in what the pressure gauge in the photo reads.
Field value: 40 psi
